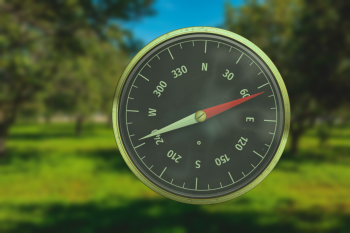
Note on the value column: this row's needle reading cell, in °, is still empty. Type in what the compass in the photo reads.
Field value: 65 °
